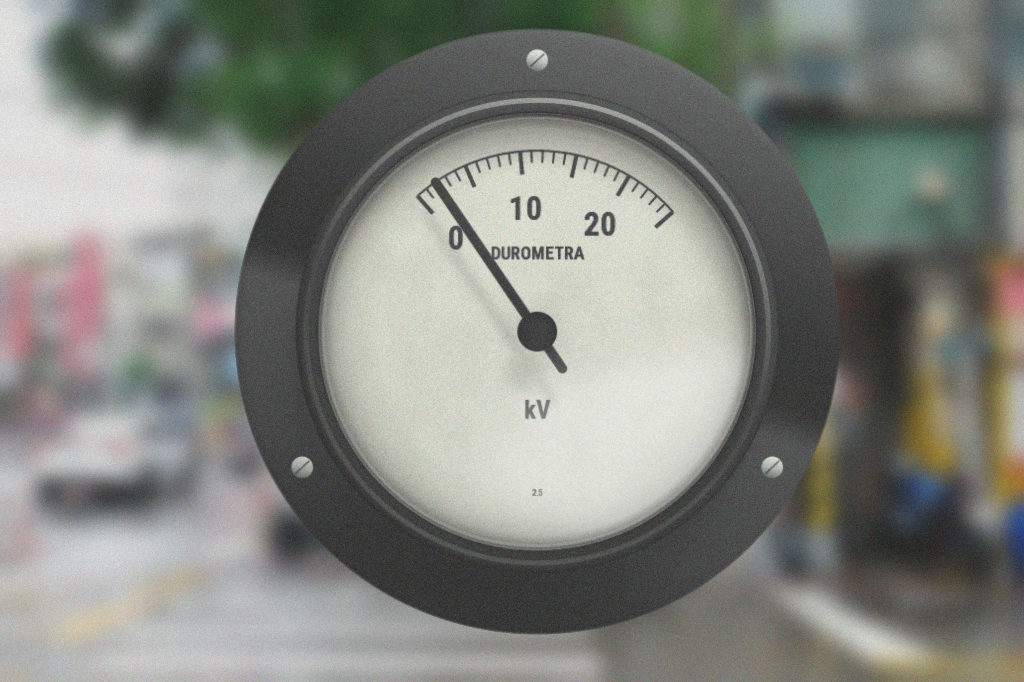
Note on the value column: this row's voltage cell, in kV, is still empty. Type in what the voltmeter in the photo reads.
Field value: 2 kV
